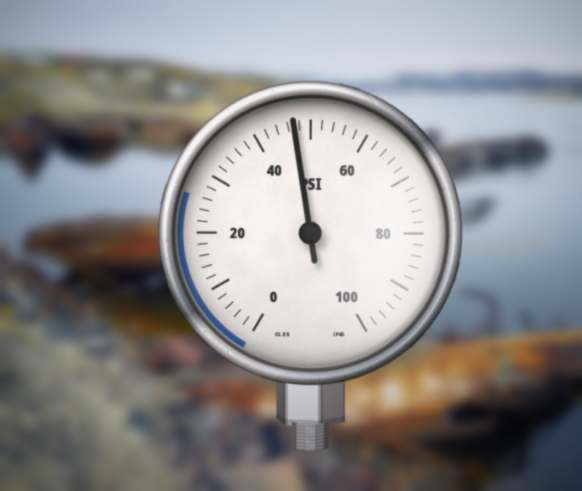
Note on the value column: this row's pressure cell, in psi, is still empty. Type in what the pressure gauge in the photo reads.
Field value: 47 psi
